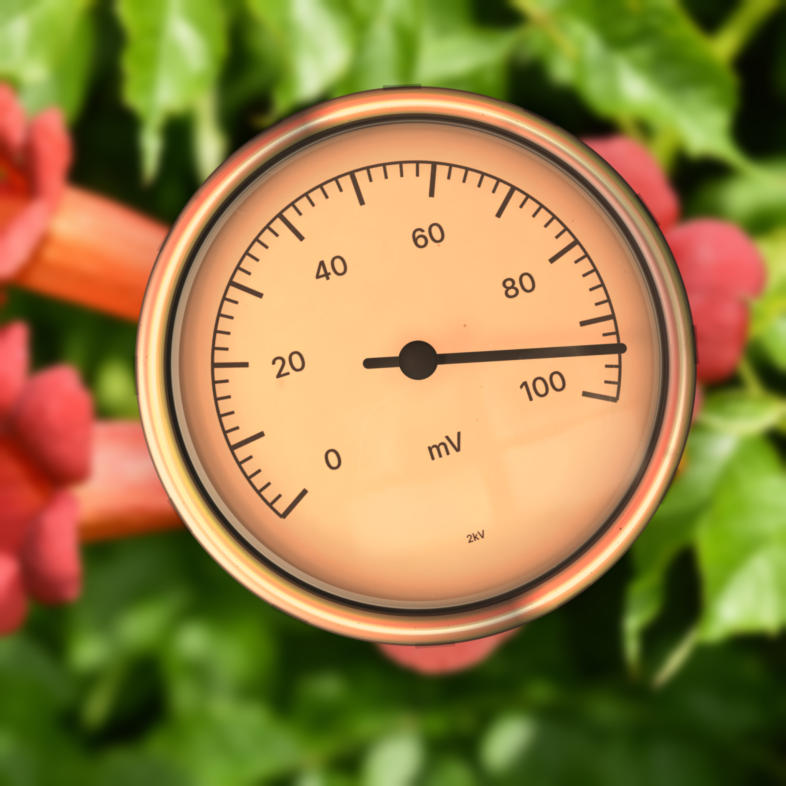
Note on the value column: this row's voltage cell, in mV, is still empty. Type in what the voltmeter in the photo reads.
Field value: 94 mV
